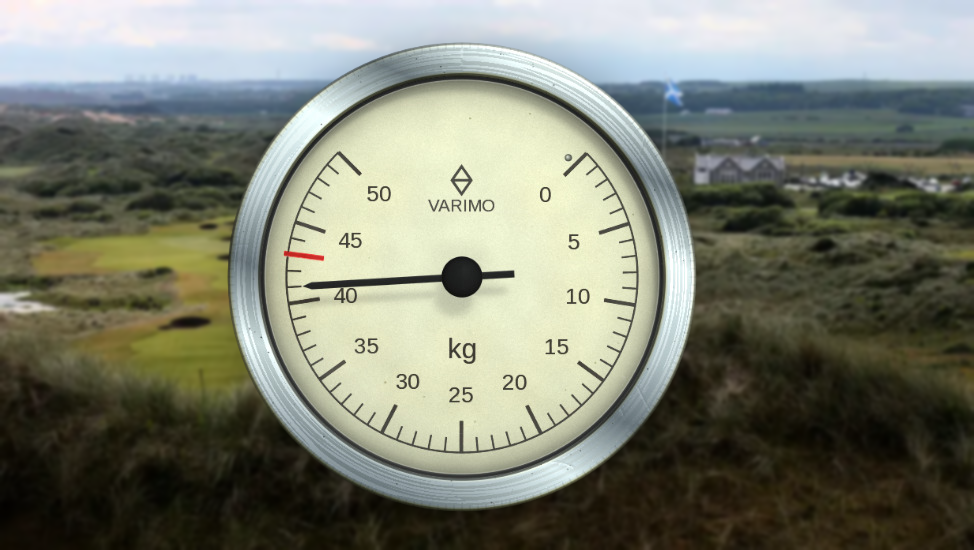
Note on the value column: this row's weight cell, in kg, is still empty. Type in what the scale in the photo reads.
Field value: 41 kg
